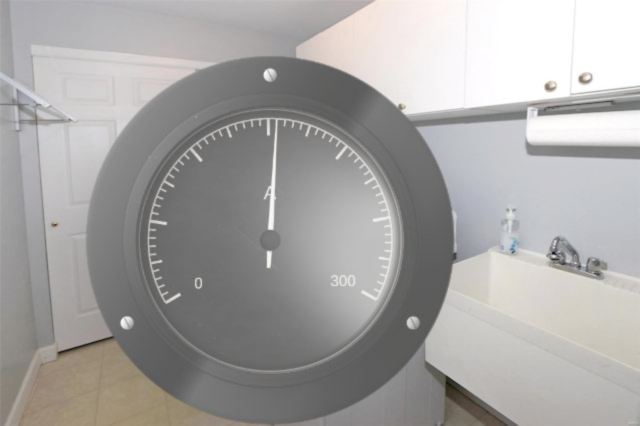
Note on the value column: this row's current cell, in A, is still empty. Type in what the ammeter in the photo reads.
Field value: 155 A
